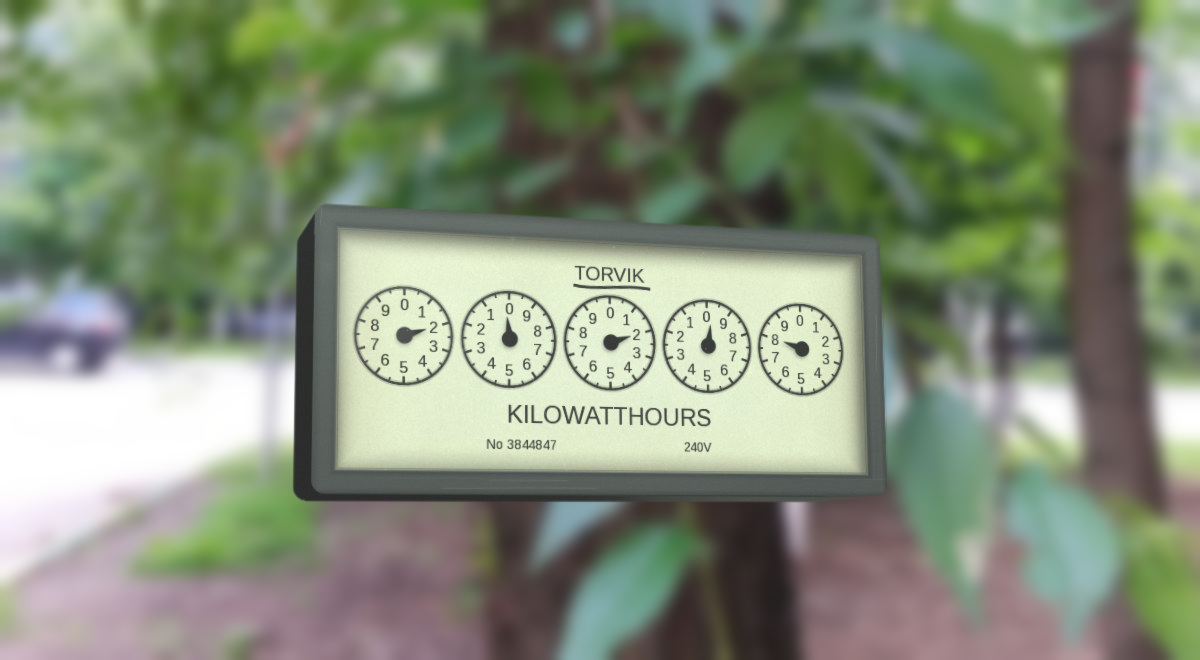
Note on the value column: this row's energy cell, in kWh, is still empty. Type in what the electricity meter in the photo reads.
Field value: 20198 kWh
